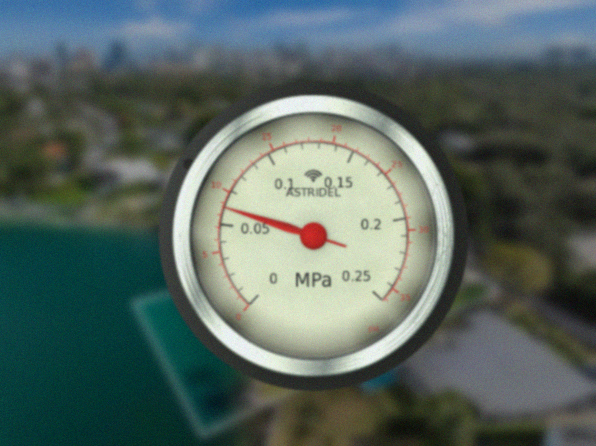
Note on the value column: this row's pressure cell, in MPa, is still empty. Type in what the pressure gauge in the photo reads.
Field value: 0.06 MPa
